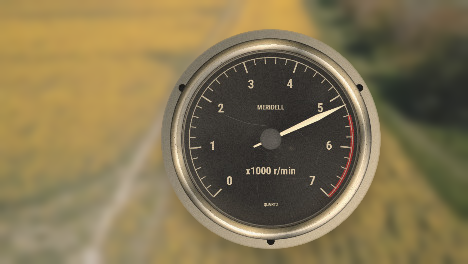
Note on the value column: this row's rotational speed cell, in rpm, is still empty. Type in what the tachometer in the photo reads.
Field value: 5200 rpm
